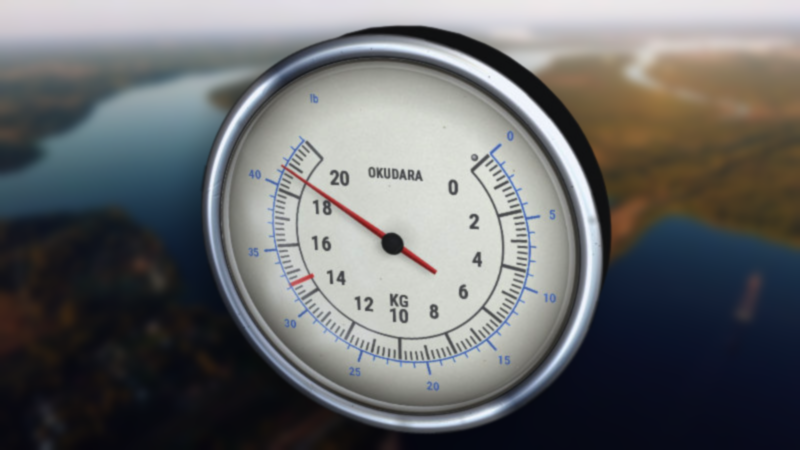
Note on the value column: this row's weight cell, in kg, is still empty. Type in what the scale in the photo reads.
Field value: 19 kg
